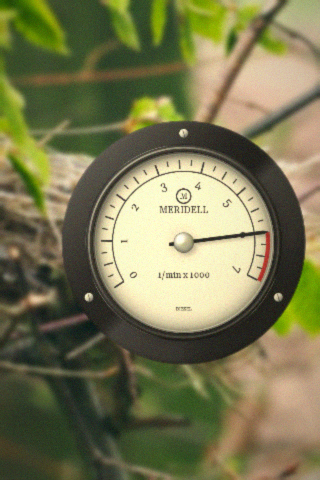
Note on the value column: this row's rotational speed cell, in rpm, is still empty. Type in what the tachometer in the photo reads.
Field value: 6000 rpm
